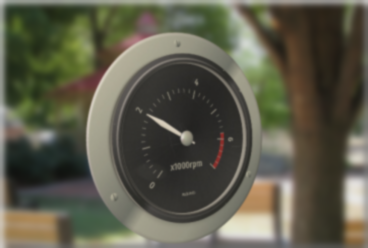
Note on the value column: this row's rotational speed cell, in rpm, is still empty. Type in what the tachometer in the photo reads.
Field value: 2000 rpm
